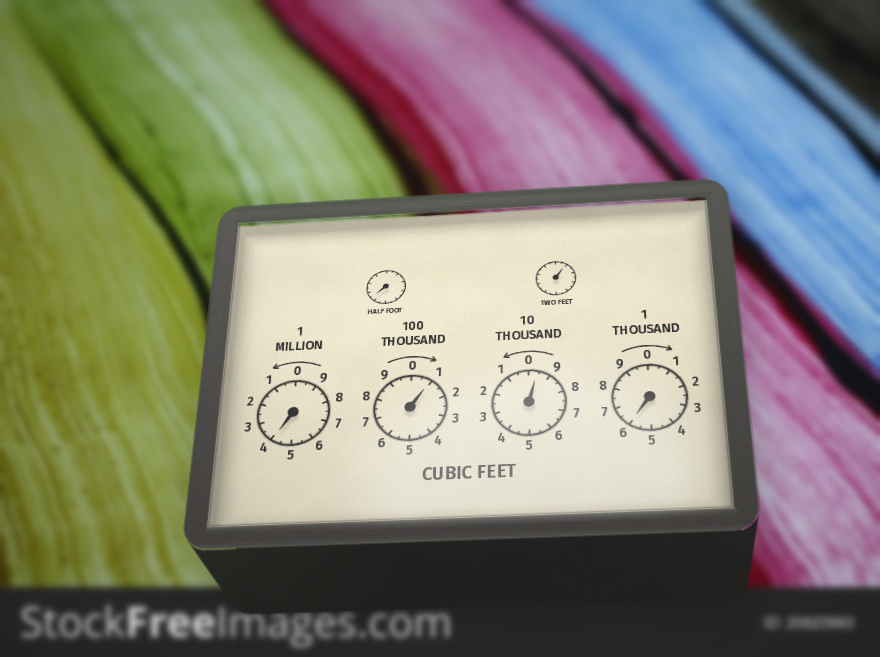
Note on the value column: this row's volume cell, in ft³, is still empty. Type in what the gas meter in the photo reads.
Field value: 409600 ft³
